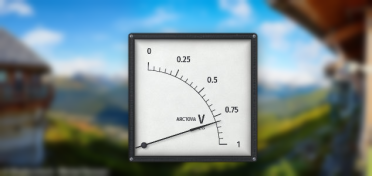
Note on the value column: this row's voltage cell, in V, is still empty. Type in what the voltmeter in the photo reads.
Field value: 0.8 V
